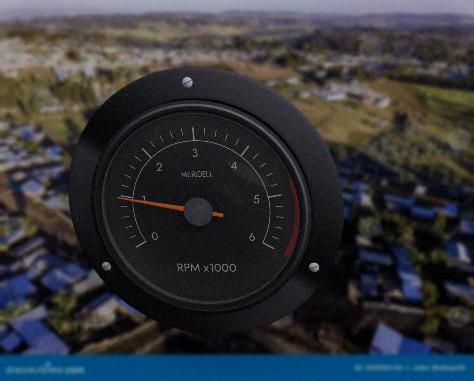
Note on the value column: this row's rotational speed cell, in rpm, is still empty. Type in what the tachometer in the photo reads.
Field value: 1000 rpm
